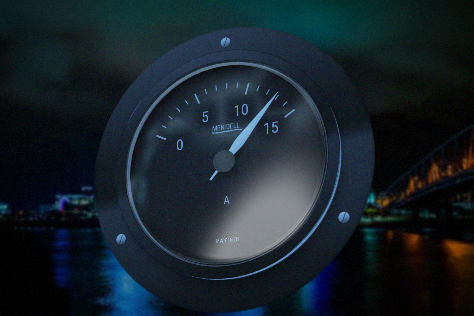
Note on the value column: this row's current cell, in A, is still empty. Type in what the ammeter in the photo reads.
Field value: 13 A
